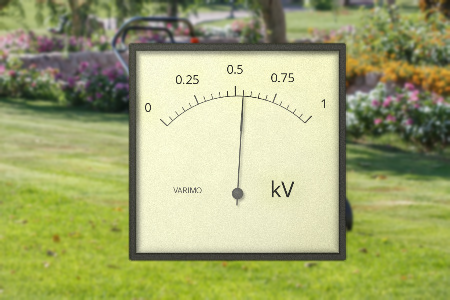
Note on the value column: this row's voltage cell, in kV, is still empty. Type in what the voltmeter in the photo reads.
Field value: 0.55 kV
